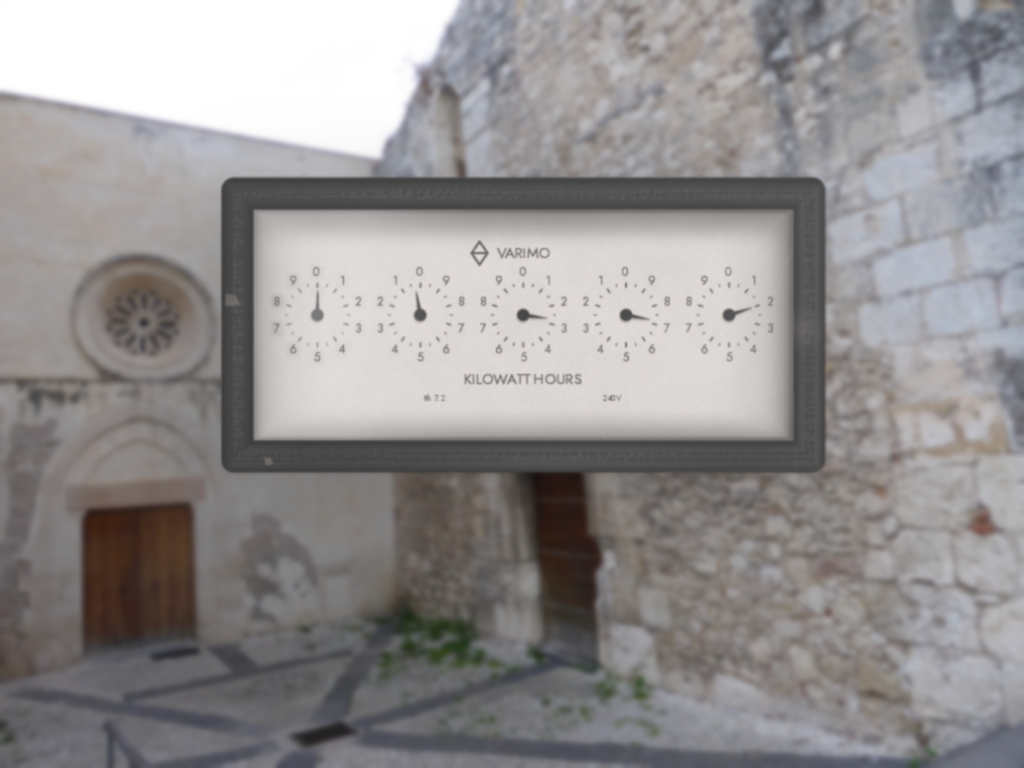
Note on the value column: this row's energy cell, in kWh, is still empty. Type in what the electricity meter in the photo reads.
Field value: 272 kWh
